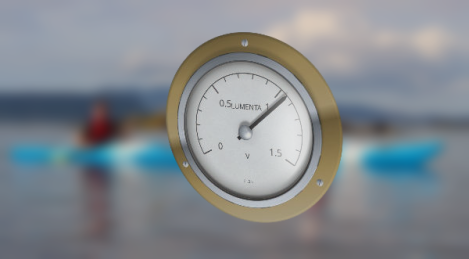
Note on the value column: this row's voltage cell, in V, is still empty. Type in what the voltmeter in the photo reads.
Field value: 1.05 V
